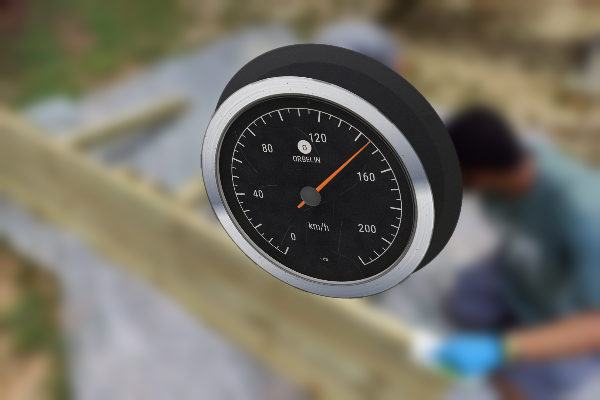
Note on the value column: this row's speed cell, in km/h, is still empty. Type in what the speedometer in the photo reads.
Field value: 145 km/h
